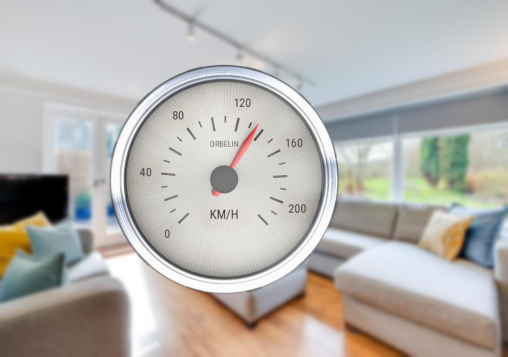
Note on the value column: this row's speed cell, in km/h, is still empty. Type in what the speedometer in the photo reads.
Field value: 135 km/h
